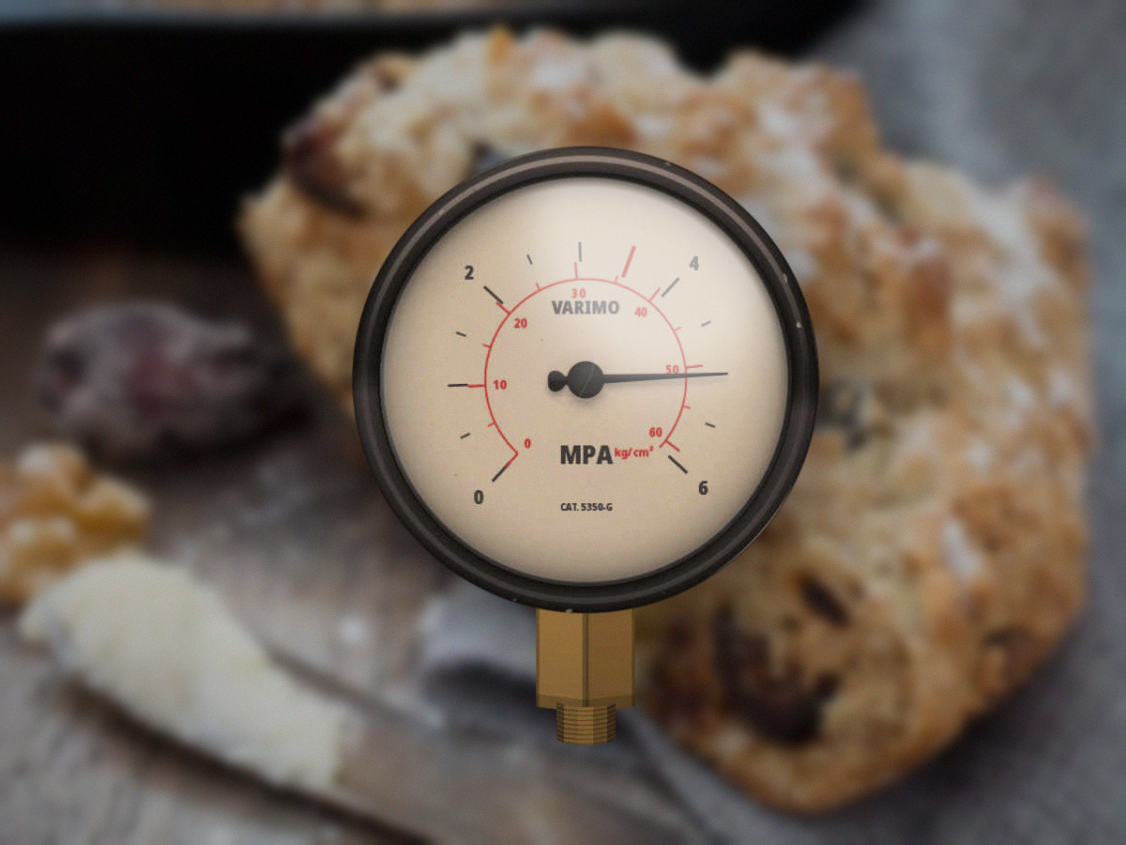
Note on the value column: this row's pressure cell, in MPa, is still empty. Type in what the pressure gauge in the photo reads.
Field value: 5 MPa
